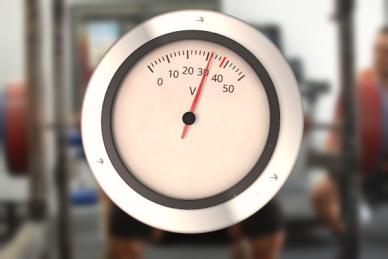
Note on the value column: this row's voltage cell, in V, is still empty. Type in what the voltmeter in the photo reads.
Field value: 32 V
